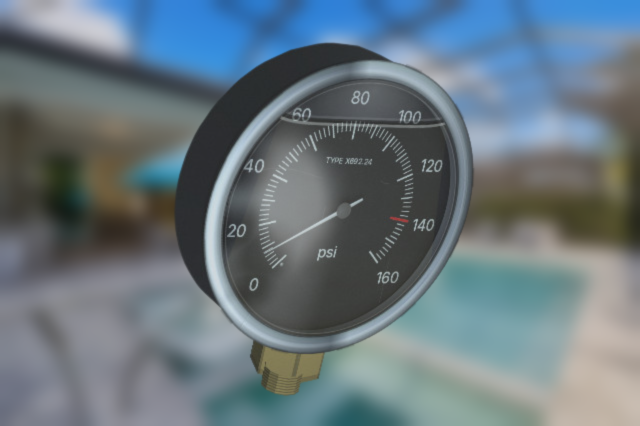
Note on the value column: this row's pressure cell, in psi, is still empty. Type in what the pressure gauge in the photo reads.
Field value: 10 psi
